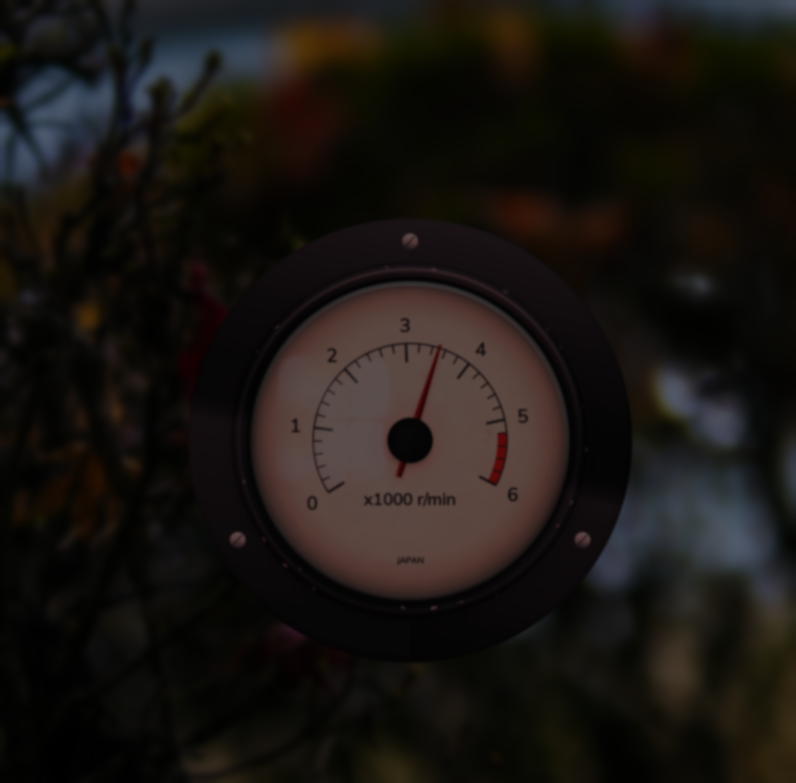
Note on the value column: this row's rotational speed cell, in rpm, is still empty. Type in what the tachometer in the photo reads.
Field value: 3500 rpm
